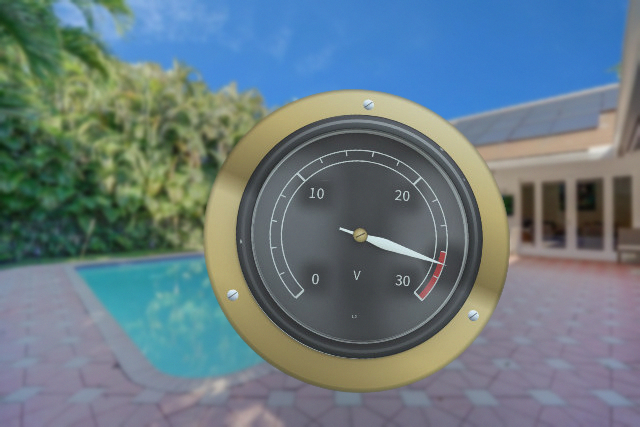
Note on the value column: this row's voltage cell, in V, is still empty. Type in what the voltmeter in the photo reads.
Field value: 27 V
